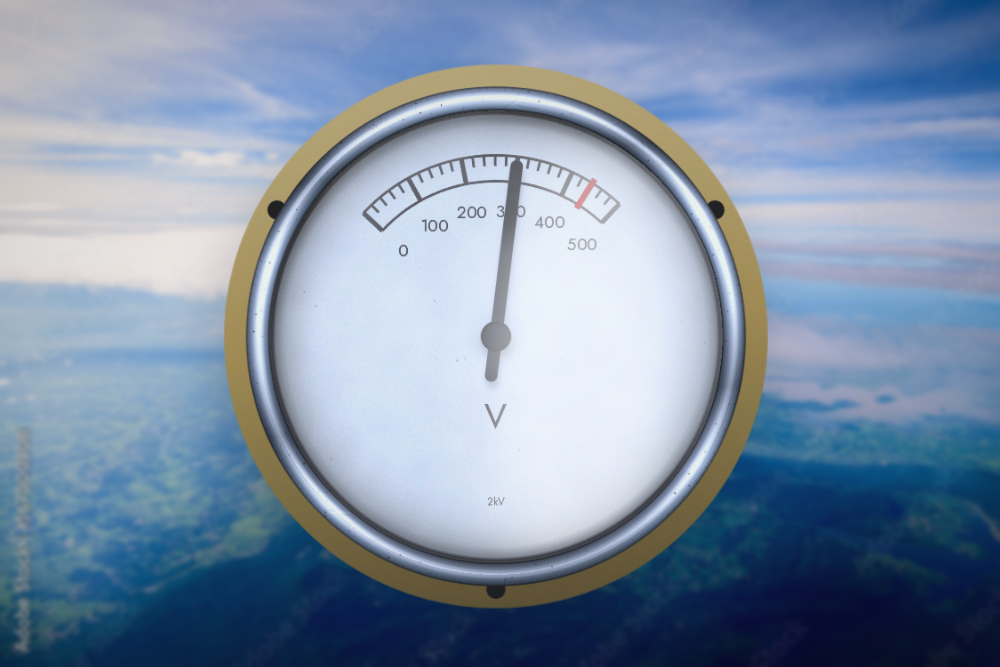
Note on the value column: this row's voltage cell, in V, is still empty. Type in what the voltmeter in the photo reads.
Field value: 300 V
